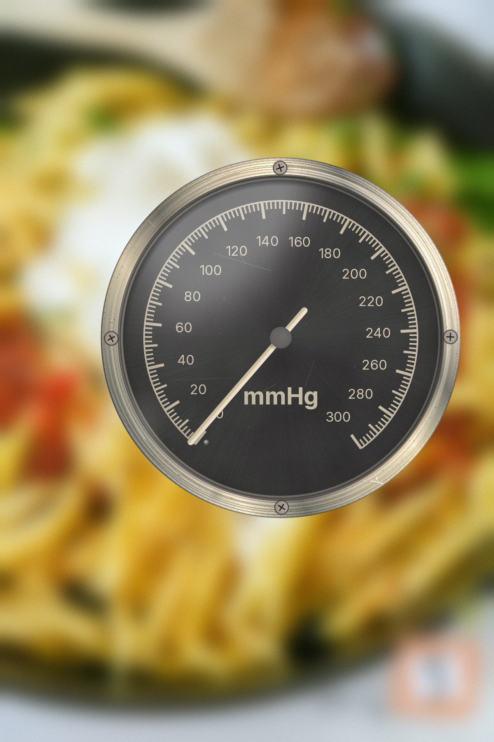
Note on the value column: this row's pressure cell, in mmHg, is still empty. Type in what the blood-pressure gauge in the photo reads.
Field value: 2 mmHg
